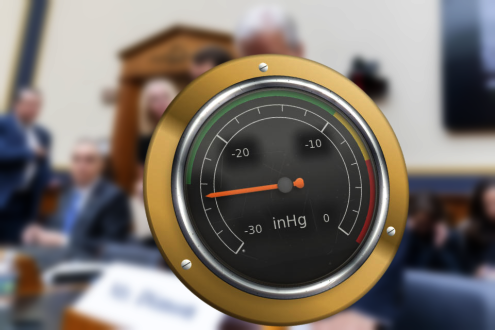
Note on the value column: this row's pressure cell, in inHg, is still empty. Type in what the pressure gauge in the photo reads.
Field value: -25 inHg
